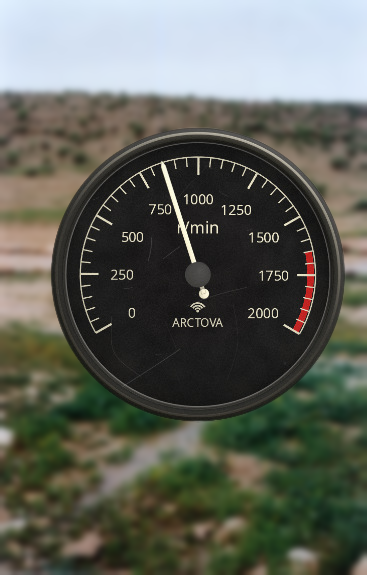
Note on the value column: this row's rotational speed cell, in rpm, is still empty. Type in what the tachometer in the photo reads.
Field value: 850 rpm
